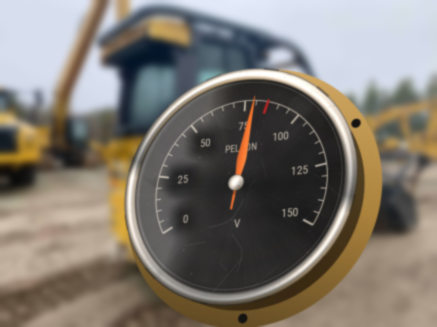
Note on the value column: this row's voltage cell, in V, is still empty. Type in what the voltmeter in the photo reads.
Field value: 80 V
